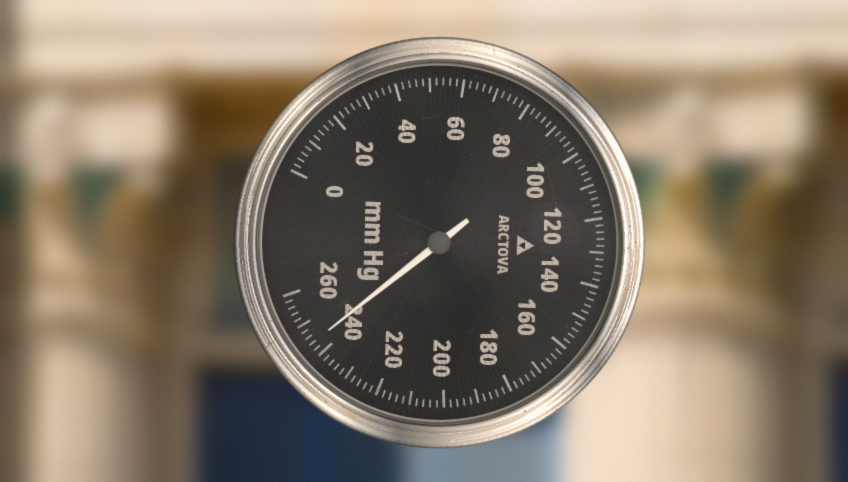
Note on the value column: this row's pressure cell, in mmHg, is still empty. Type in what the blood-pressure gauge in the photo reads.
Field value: 244 mmHg
